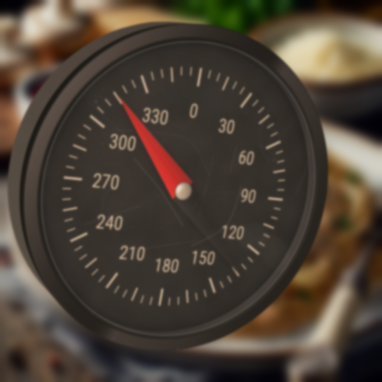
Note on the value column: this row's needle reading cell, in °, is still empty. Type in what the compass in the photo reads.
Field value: 315 °
